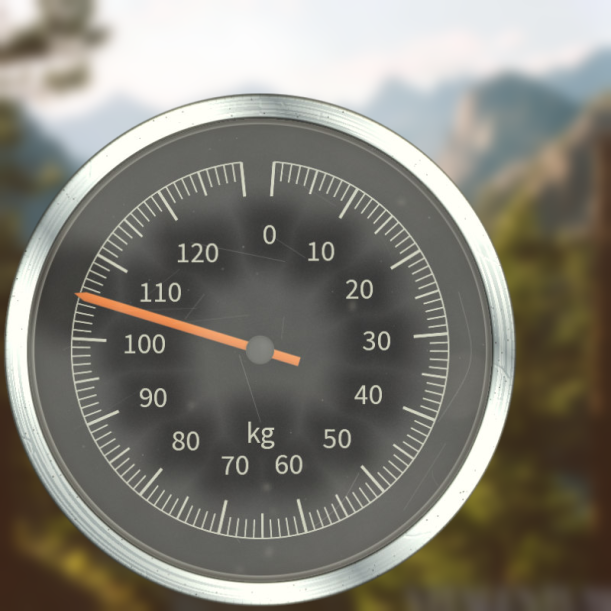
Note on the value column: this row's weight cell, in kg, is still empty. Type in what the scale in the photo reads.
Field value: 105 kg
